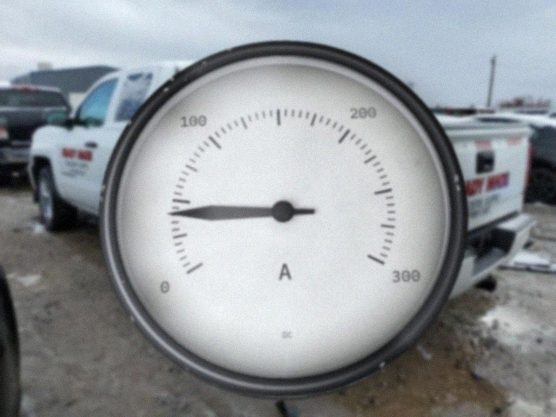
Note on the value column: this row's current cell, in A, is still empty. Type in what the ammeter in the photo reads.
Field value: 40 A
